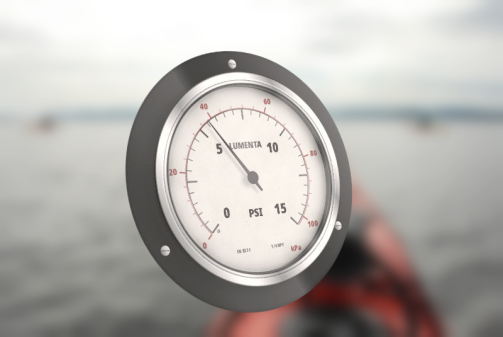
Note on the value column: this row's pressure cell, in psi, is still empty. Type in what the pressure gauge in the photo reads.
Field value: 5.5 psi
